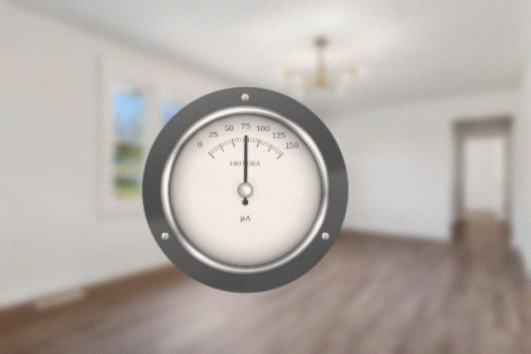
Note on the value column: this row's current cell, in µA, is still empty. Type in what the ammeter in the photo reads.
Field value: 75 µA
